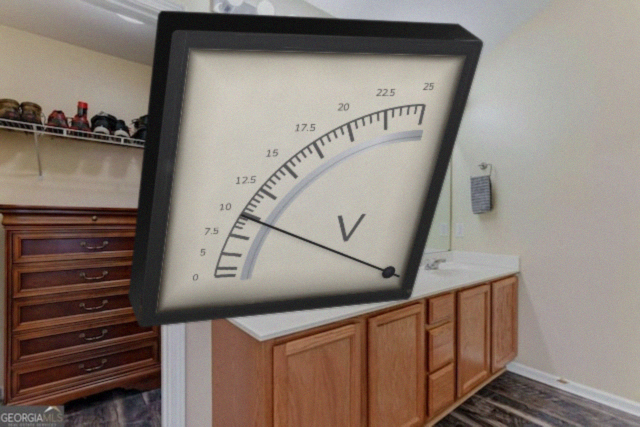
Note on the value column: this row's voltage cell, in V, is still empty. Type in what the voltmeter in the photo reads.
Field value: 10 V
